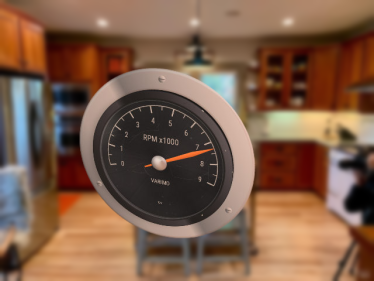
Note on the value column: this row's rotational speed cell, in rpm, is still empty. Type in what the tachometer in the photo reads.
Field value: 7250 rpm
